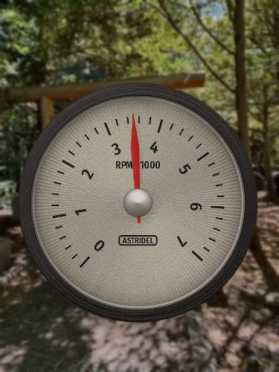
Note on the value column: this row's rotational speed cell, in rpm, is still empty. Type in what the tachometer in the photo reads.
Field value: 3500 rpm
